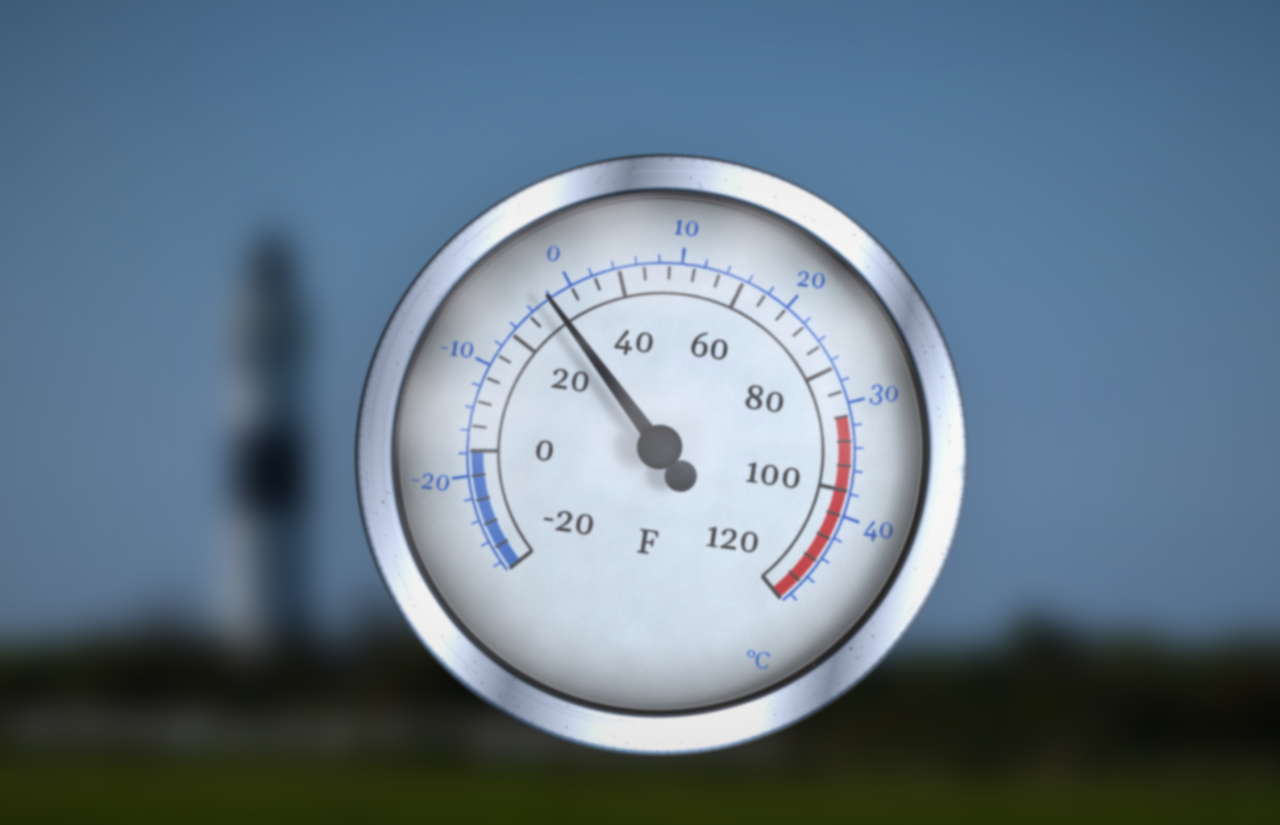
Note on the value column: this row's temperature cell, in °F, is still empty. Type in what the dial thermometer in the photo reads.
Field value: 28 °F
